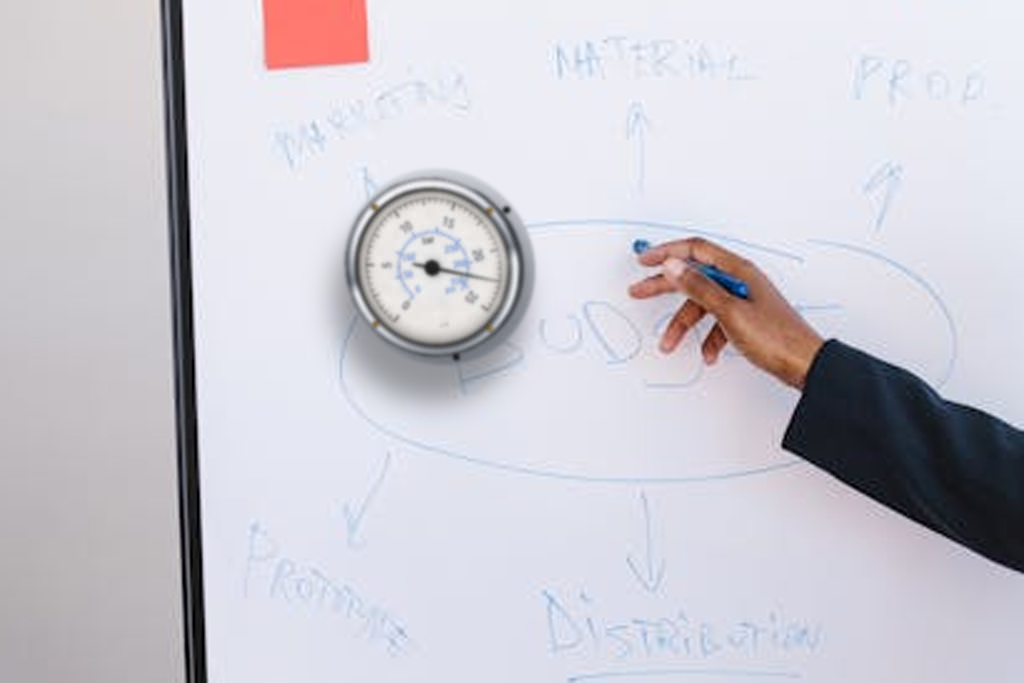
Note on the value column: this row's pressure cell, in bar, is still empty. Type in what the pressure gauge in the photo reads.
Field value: 22.5 bar
